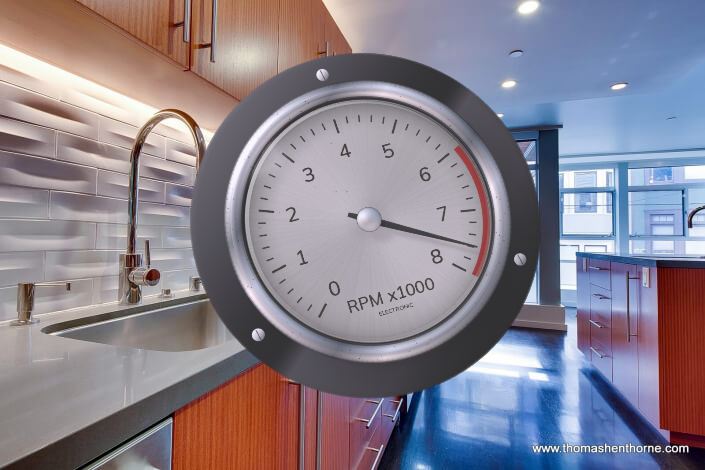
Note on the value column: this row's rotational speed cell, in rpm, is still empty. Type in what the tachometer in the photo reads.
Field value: 7600 rpm
